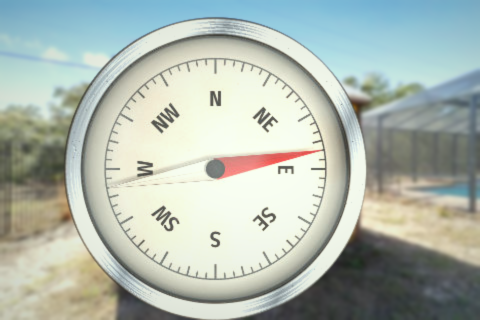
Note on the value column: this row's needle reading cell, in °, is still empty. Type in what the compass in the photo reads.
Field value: 80 °
